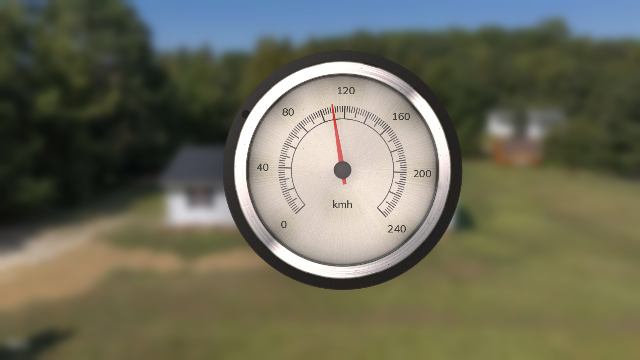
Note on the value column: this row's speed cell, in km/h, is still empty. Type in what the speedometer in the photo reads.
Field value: 110 km/h
